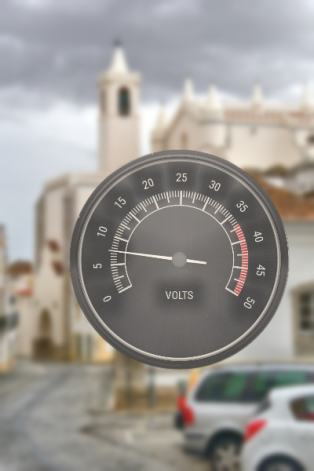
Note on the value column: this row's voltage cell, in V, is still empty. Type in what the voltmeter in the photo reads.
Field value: 7.5 V
